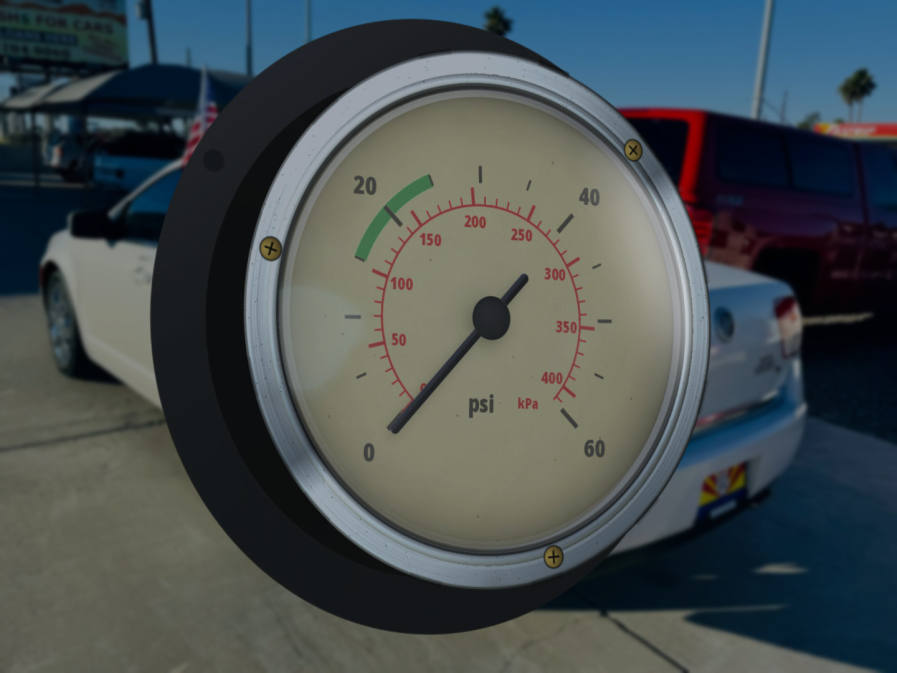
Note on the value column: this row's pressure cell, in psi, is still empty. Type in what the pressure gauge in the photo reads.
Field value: 0 psi
